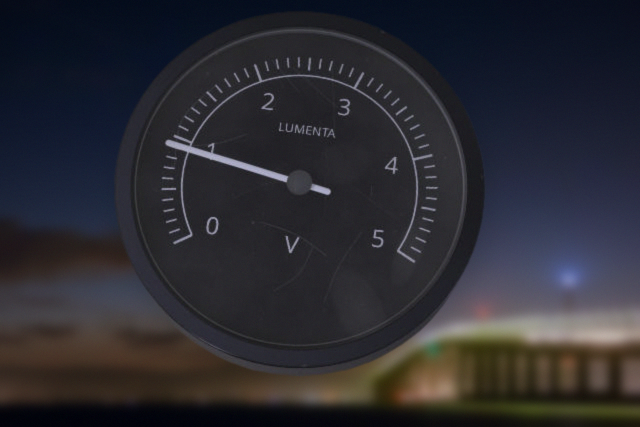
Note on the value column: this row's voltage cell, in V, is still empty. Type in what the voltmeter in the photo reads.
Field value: 0.9 V
